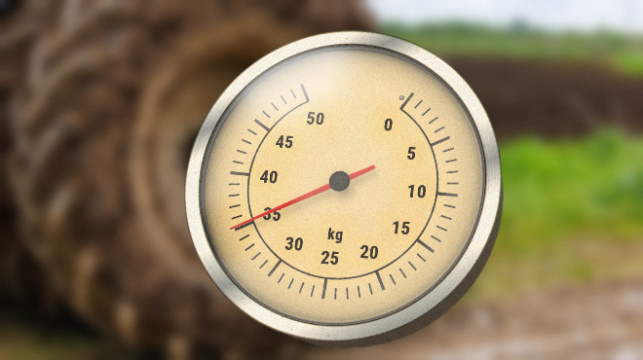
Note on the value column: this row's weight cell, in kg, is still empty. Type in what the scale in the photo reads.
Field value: 35 kg
